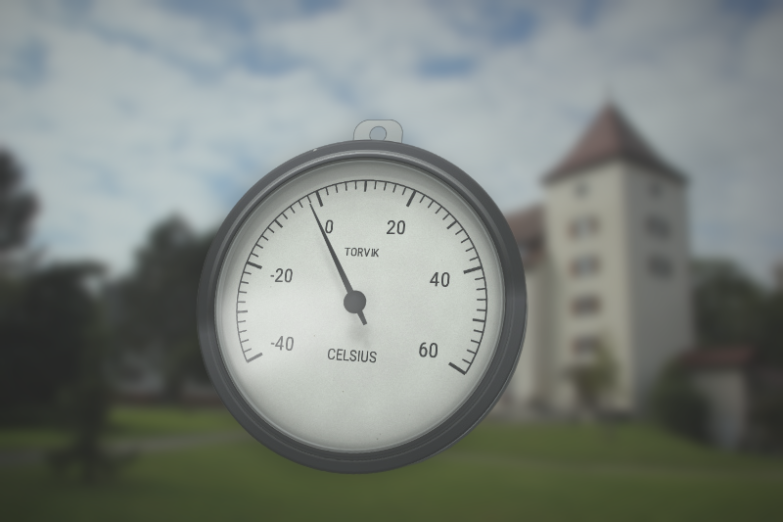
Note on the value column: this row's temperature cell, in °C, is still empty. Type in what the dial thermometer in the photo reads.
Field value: -2 °C
